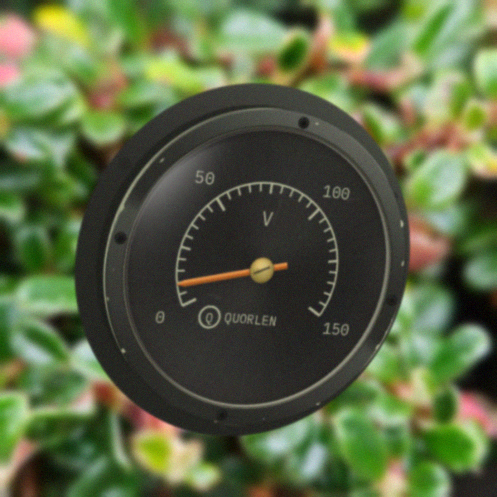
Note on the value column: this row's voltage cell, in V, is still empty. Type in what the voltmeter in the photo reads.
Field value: 10 V
